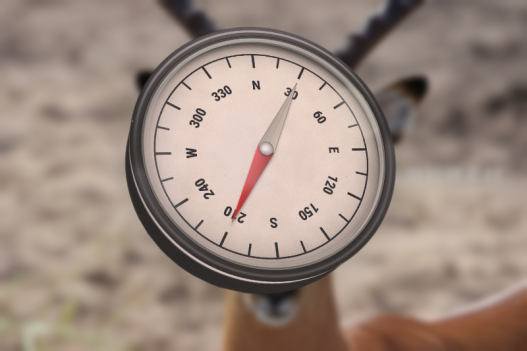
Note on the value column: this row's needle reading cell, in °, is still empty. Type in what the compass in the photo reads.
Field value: 210 °
